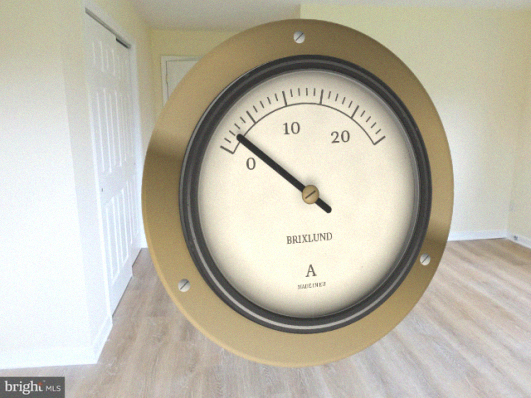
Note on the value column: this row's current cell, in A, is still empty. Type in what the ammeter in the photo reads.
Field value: 2 A
